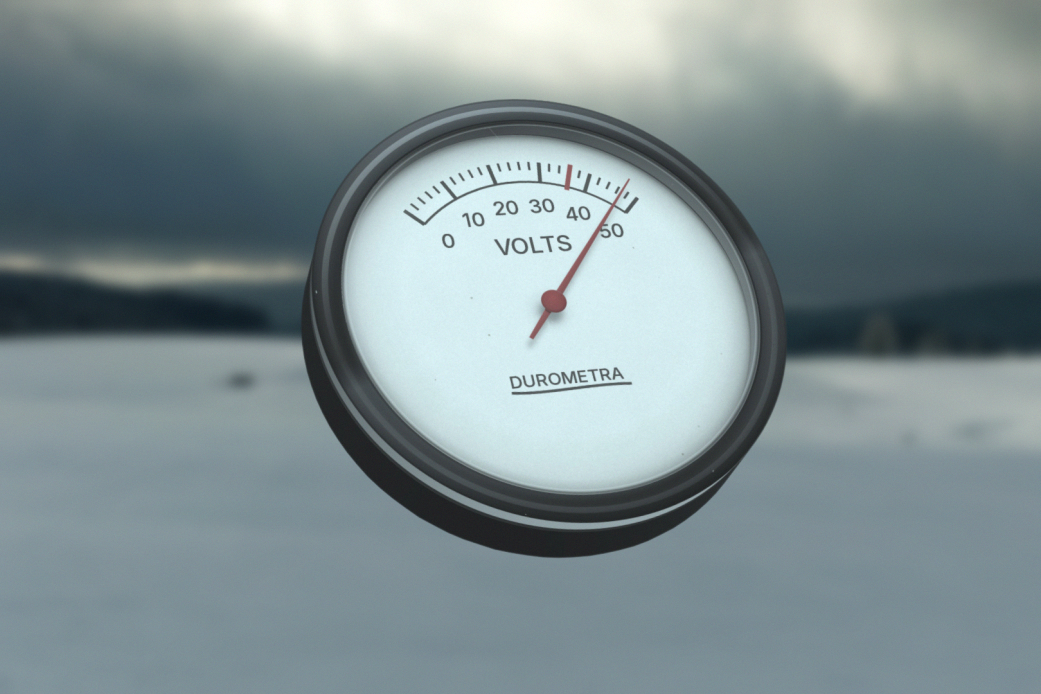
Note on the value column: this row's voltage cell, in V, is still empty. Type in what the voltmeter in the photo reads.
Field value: 47 V
